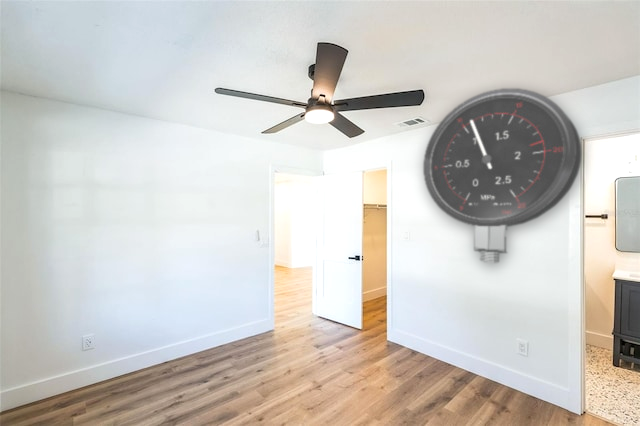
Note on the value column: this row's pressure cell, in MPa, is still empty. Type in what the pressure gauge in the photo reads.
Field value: 1.1 MPa
